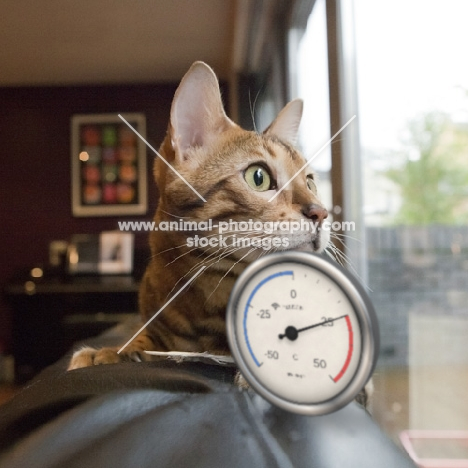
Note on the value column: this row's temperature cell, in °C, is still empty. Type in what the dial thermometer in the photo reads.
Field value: 25 °C
